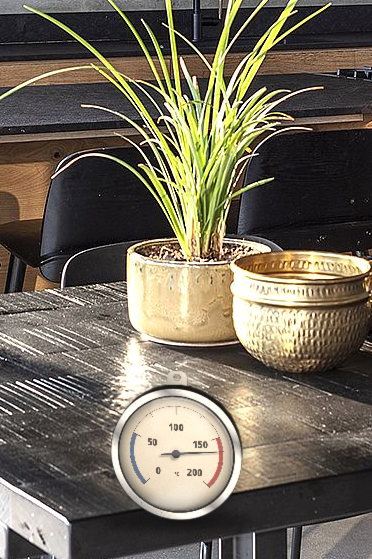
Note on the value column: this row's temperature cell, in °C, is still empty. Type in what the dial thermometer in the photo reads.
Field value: 162.5 °C
